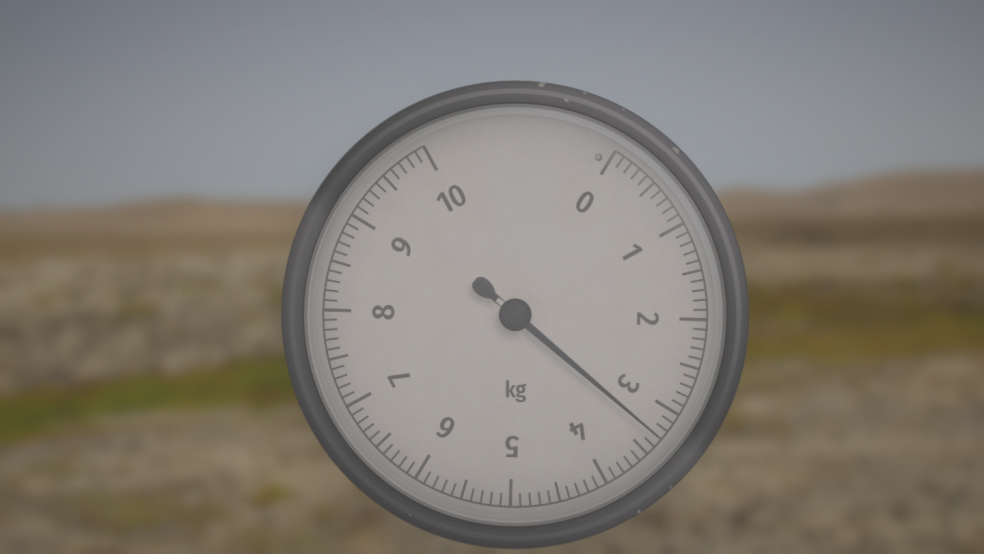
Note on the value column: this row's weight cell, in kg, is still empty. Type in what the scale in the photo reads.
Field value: 3.3 kg
